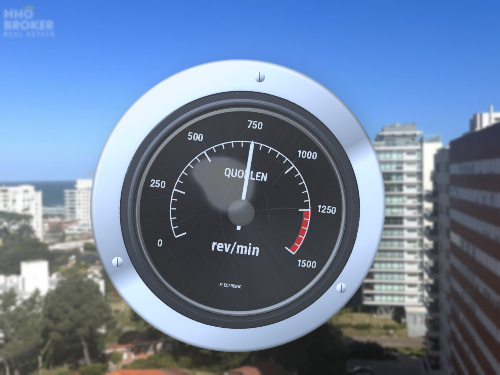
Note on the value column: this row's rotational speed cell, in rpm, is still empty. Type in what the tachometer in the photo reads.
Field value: 750 rpm
